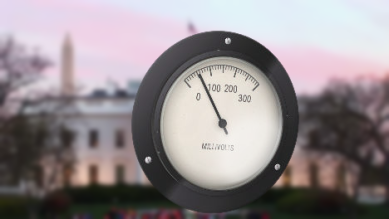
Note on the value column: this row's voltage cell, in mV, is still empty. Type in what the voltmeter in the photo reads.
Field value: 50 mV
